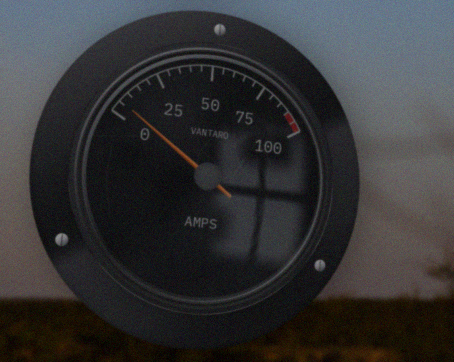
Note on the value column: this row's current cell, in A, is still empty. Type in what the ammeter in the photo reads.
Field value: 5 A
